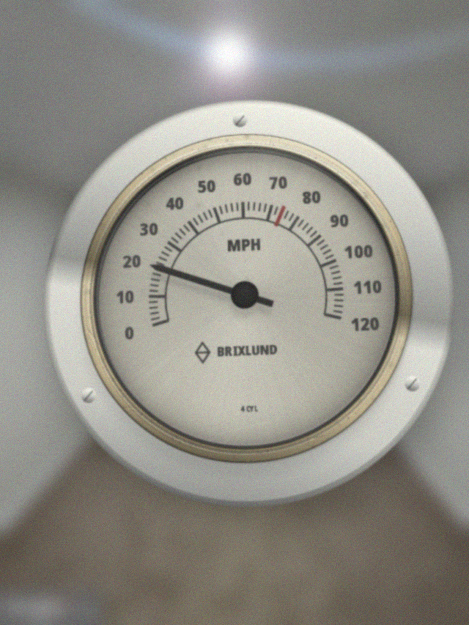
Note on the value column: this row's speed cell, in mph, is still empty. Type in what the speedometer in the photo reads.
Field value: 20 mph
